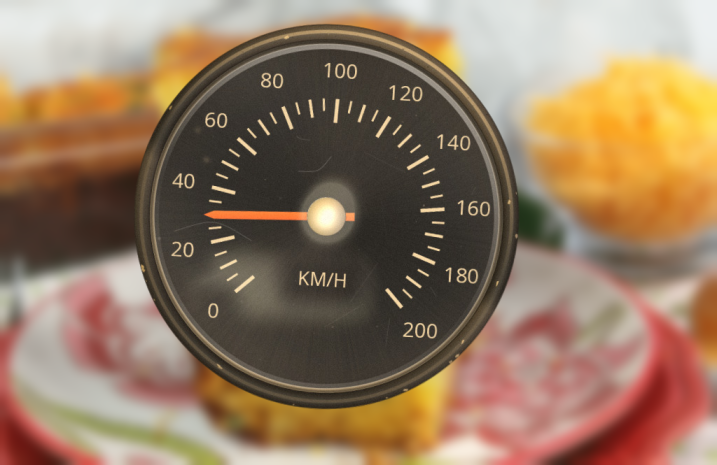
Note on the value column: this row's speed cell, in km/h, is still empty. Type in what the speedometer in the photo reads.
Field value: 30 km/h
